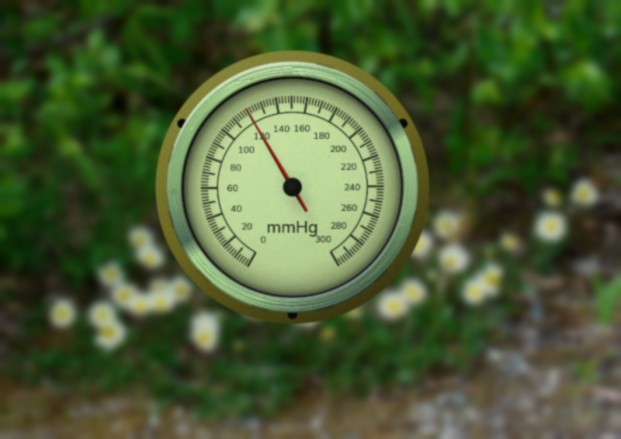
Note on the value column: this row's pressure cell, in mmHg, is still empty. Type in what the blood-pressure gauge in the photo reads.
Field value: 120 mmHg
